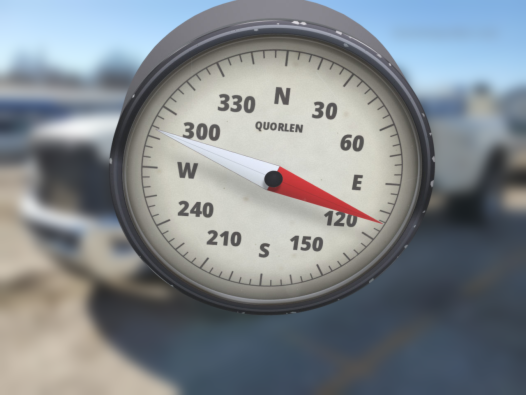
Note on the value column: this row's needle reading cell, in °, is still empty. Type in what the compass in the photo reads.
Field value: 110 °
